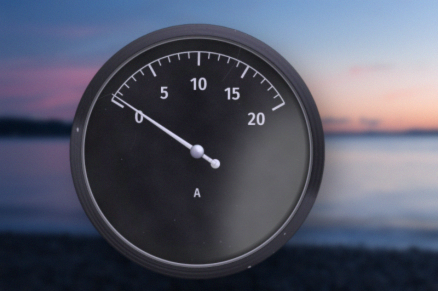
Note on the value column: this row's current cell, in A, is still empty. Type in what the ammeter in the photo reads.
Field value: 0.5 A
